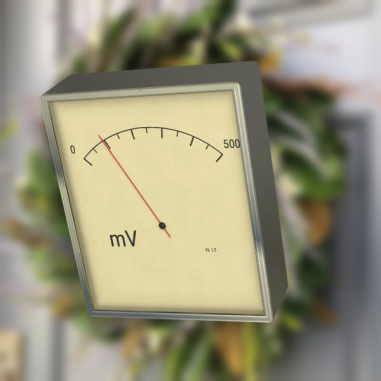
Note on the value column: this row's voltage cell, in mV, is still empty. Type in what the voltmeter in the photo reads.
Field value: 100 mV
